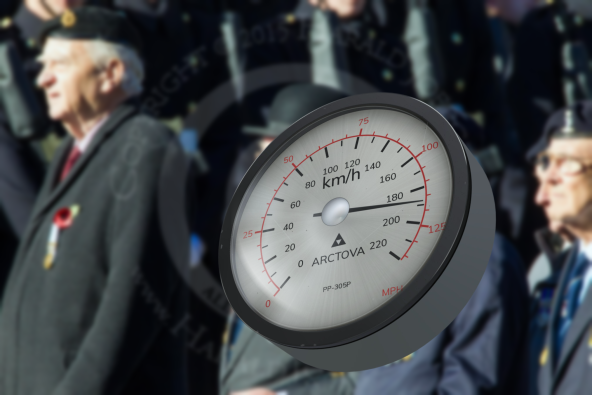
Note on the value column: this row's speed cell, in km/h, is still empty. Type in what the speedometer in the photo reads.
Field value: 190 km/h
